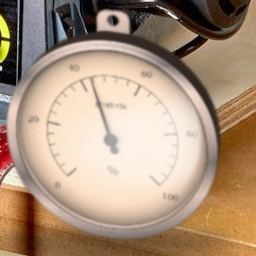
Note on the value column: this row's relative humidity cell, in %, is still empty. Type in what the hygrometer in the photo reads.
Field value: 44 %
